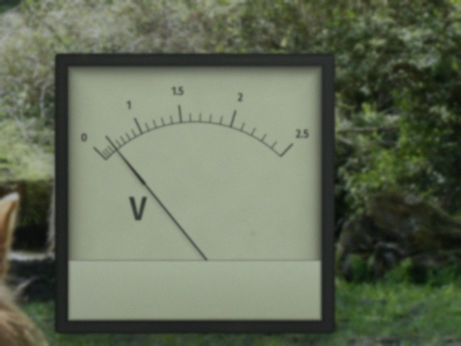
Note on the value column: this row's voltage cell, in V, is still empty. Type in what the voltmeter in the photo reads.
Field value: 0.5 V
